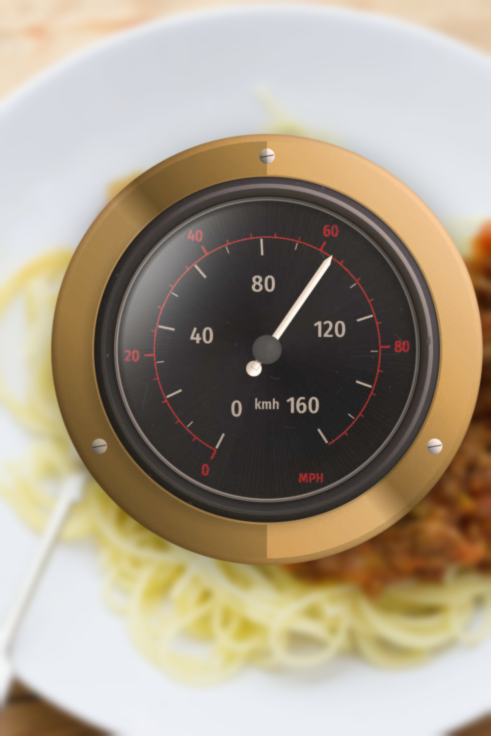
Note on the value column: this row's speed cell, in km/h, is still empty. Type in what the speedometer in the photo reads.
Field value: 100 km/h
